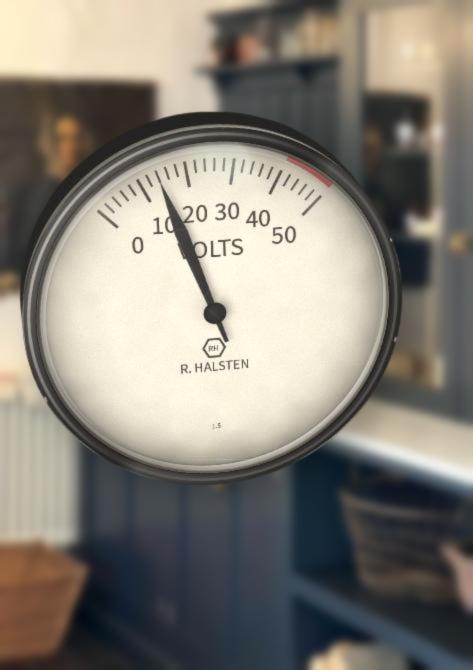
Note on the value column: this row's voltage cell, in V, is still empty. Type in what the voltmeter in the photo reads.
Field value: 14 V
